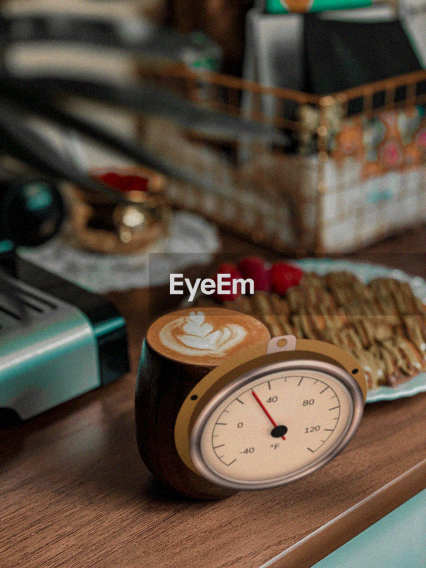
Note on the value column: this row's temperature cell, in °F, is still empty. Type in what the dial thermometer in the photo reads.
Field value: 30 °F
